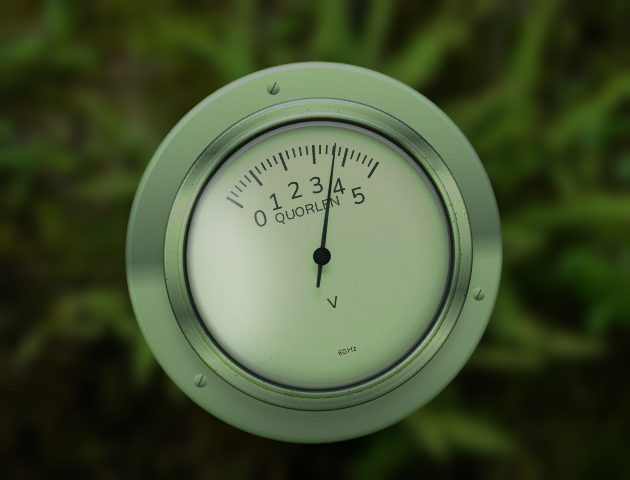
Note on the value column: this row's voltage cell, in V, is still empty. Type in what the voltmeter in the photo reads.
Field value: 3.6 V
